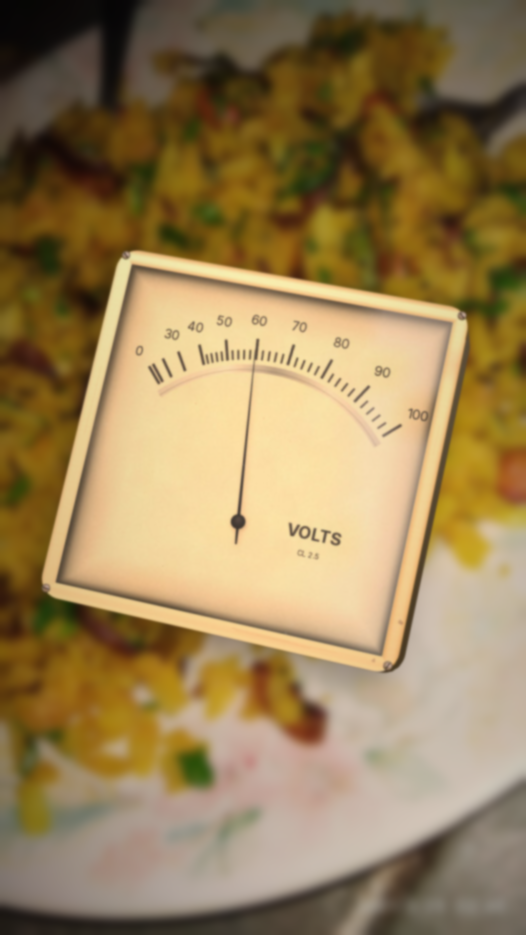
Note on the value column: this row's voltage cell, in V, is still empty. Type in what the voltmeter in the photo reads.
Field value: 60 V
